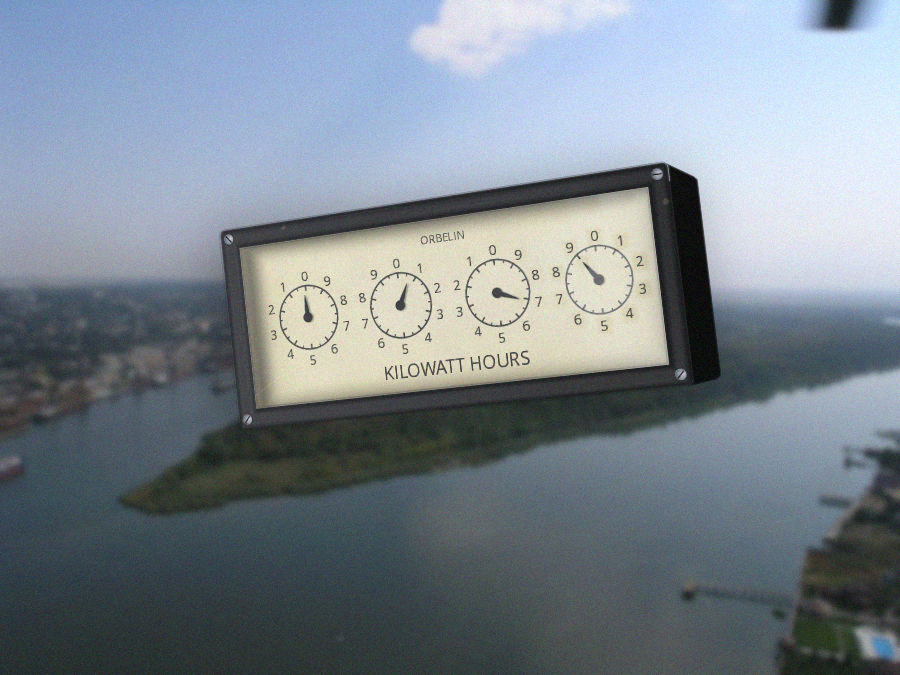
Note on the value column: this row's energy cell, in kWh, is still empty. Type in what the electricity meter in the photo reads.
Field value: 69 kWh
